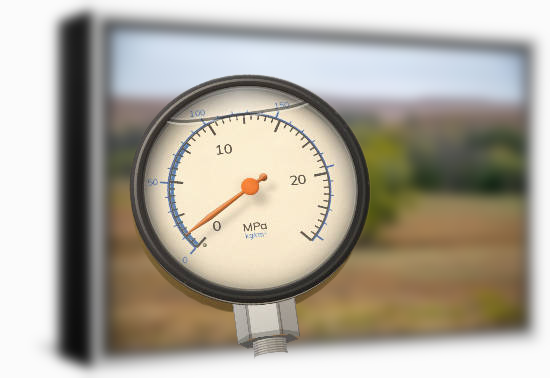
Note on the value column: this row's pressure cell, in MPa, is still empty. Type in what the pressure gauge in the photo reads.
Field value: 1 MPa
